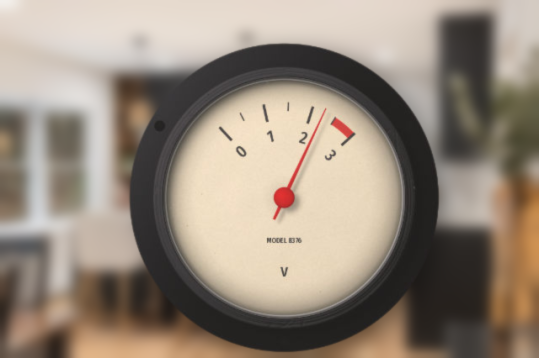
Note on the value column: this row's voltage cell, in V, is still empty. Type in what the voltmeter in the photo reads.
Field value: 2.25 V
